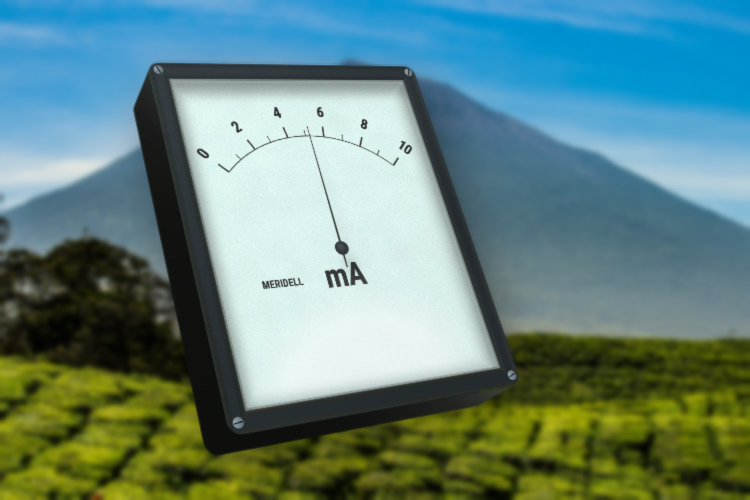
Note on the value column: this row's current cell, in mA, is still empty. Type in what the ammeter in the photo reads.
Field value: 5 mA
